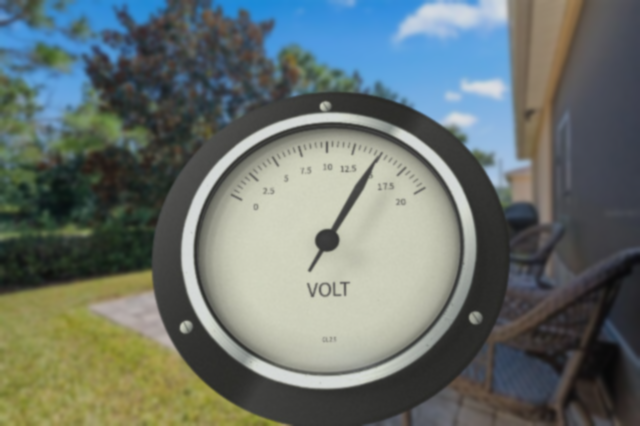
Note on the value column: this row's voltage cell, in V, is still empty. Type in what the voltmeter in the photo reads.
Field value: 15 V
